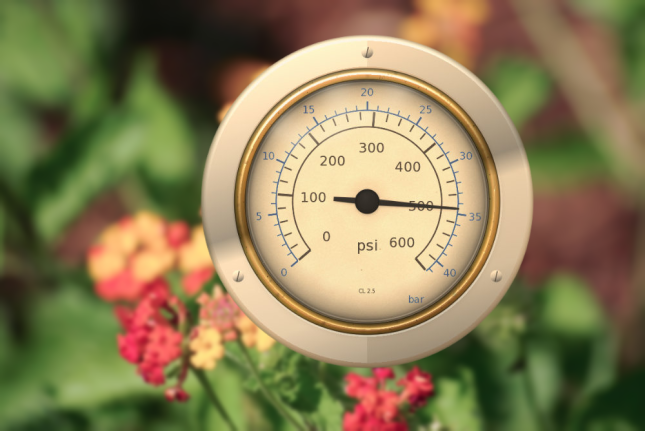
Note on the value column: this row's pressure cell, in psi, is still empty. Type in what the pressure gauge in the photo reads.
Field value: 500 psi
